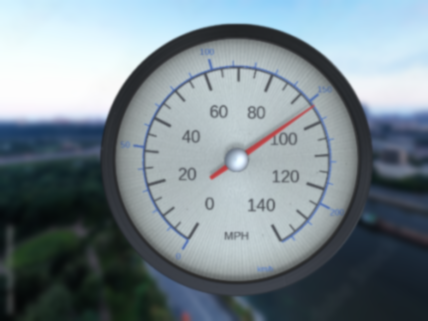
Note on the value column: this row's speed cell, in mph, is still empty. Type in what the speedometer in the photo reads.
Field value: 95 mph
